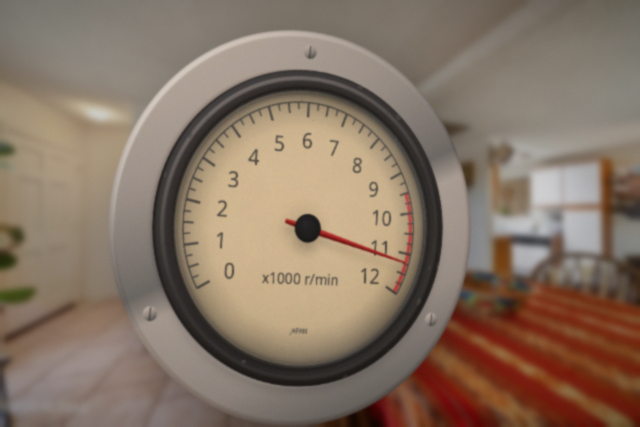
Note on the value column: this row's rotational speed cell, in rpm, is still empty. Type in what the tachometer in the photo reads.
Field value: 11250 rpm
